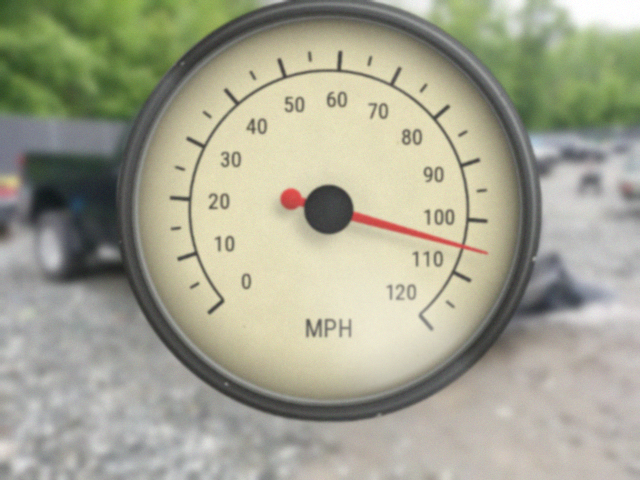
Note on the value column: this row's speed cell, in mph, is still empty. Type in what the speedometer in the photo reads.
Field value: 105 mph
